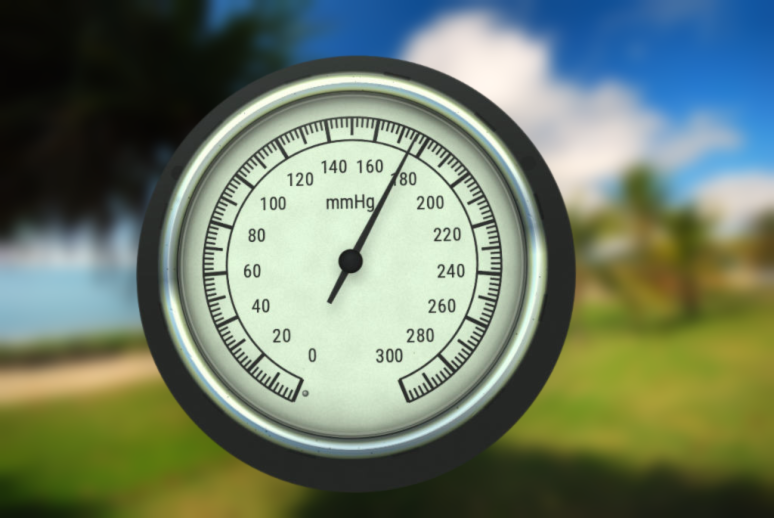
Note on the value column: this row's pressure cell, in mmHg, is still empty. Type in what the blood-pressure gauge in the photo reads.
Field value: 176 mmHg
